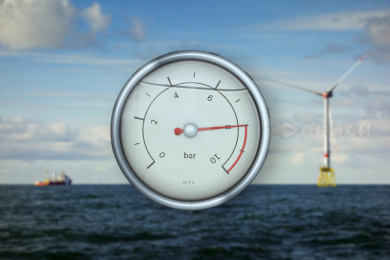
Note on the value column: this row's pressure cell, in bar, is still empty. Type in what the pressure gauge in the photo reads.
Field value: 8 bar
